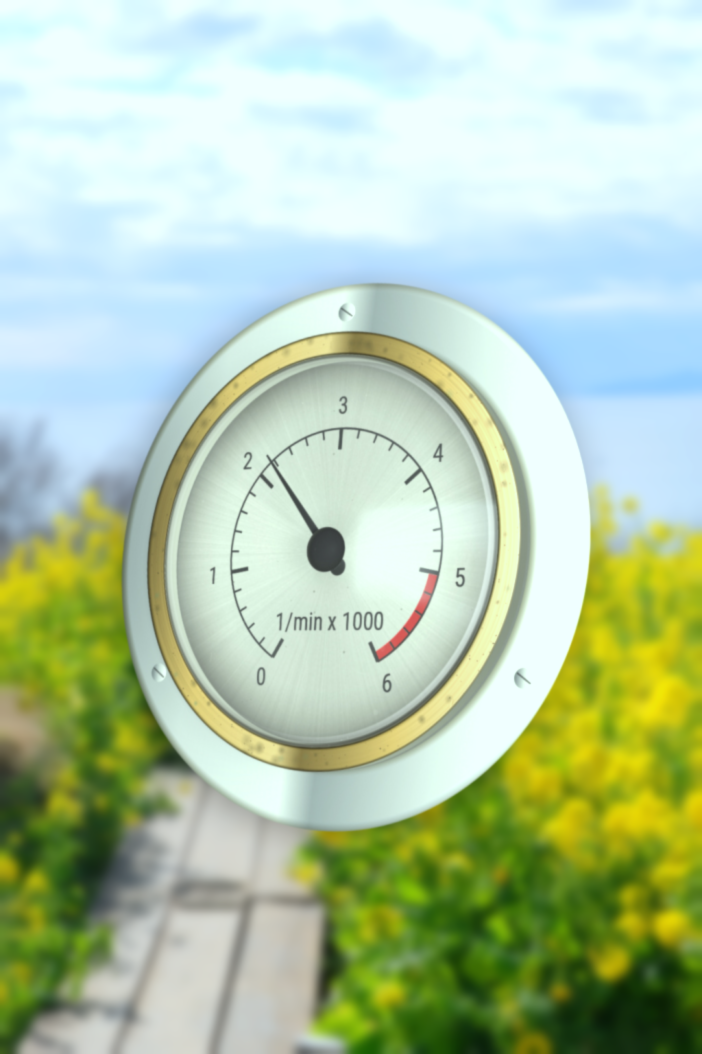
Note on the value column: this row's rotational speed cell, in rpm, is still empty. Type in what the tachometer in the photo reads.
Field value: 2200 rpm
